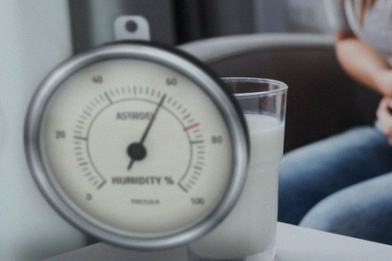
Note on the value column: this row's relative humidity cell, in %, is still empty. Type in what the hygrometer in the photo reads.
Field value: 60 %
